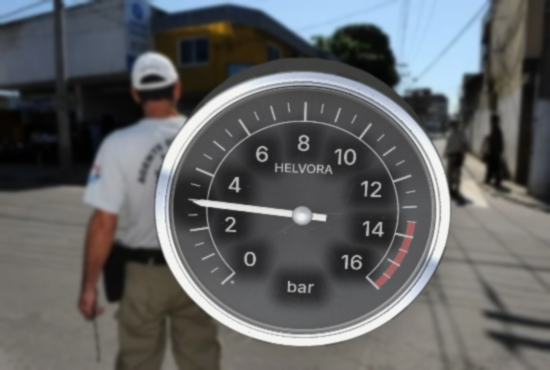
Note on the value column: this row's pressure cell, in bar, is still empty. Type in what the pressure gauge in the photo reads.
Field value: 3 bar
